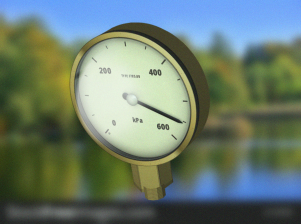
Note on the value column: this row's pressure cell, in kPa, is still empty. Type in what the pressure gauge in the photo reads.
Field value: 550 kPa
